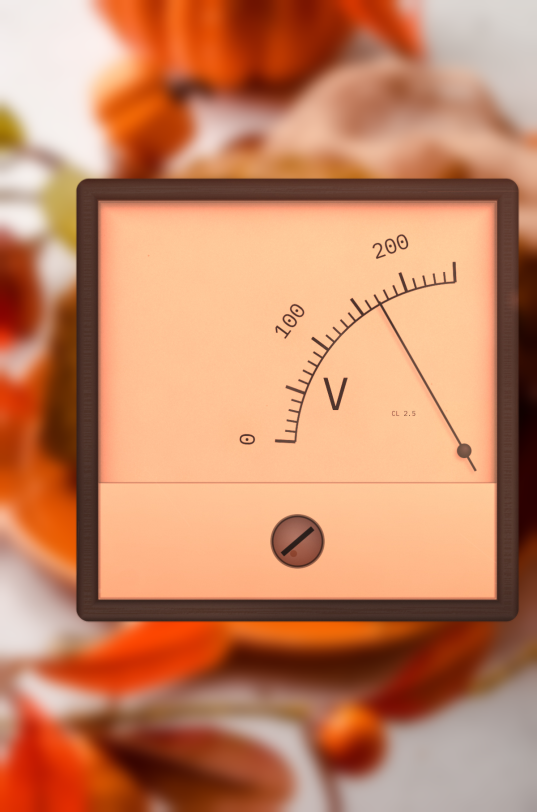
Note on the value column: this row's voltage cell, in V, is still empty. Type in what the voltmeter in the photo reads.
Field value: 170 V
